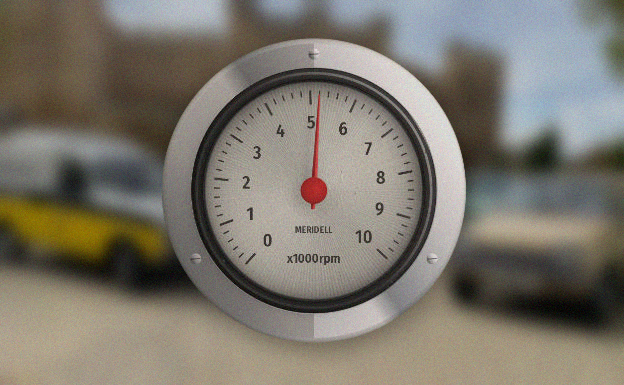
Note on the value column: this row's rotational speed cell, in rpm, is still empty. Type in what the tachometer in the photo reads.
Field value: 5200 rpm
